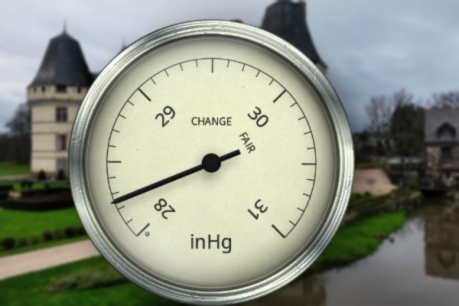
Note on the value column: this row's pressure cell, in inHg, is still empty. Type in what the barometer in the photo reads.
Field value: 28.25 inHg
